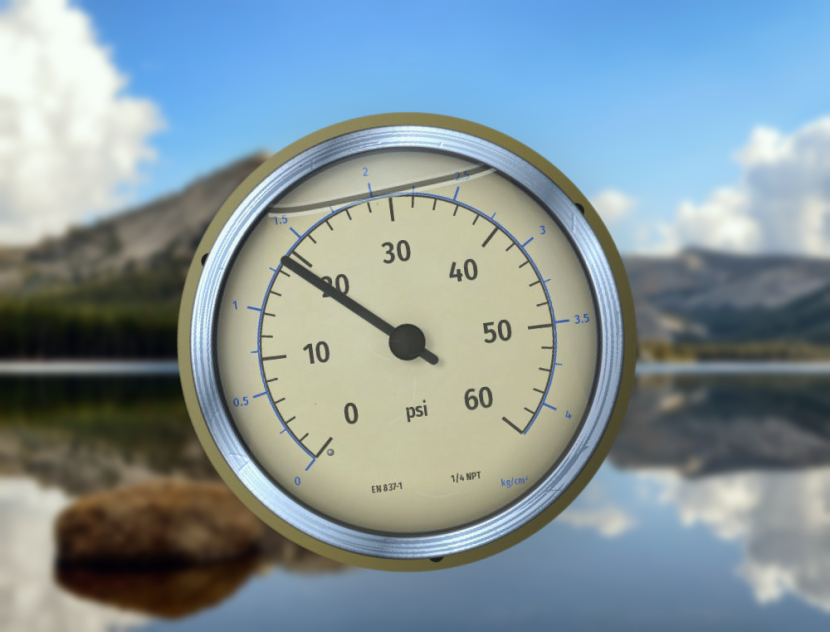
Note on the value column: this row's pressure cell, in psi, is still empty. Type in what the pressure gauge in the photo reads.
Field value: 19 psi
